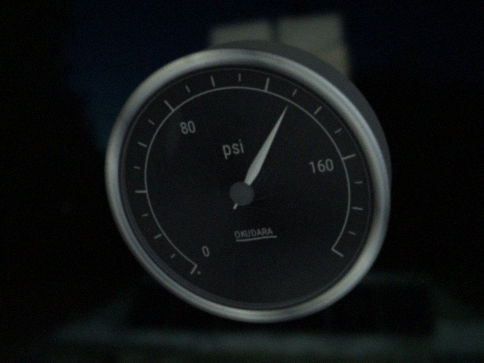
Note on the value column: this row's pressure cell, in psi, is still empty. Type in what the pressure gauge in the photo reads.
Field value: 130 psi
